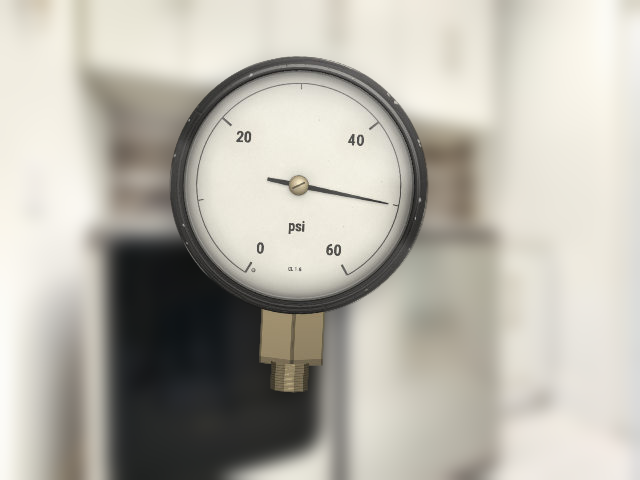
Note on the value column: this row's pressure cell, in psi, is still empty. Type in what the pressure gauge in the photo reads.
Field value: 50 psi
